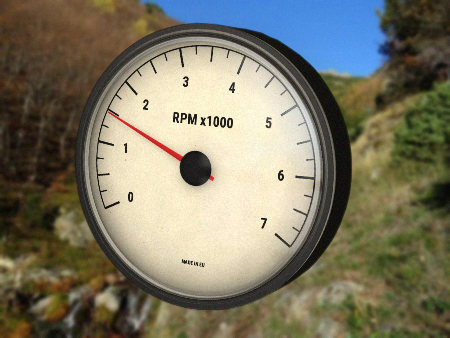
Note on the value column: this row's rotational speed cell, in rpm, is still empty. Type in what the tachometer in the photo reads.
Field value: 1500 rpm
